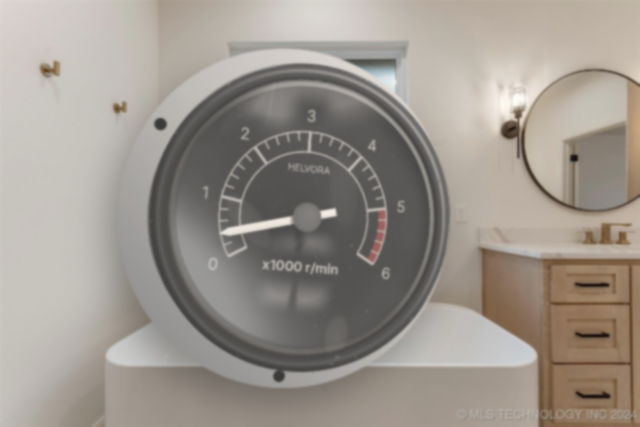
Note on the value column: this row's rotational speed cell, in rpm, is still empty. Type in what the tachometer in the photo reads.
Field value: 400 rpm
